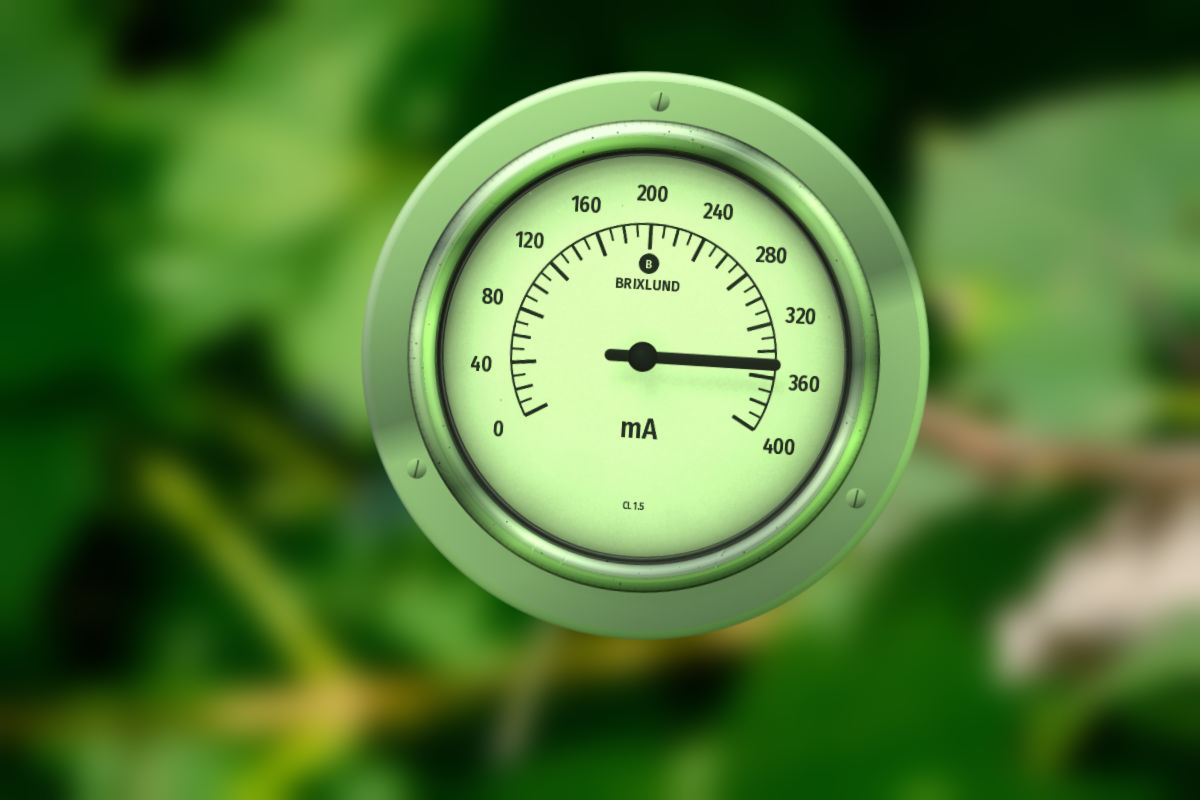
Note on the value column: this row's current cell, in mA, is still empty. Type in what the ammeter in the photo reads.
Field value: 350 mA
